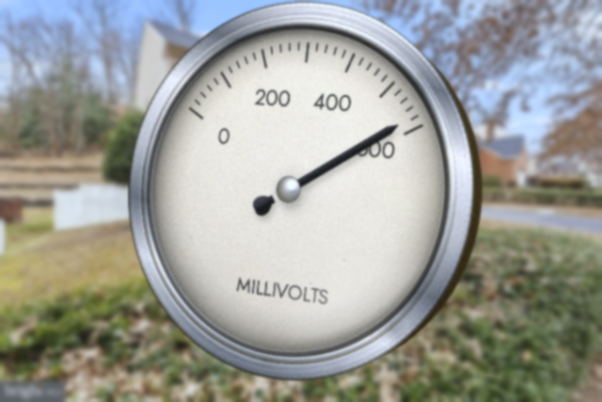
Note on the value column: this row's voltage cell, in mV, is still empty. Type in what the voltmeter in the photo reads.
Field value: 580 mV
